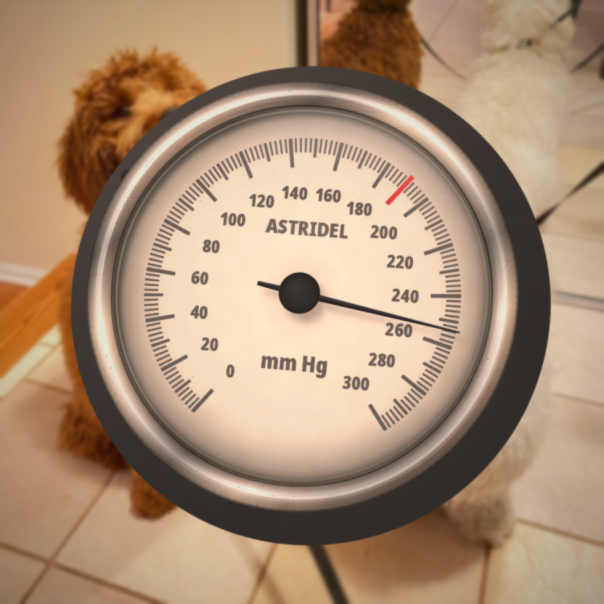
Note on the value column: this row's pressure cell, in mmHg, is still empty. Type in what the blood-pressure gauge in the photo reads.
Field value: 254 mmHg
